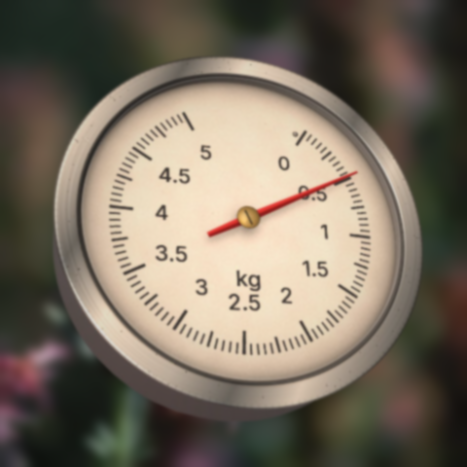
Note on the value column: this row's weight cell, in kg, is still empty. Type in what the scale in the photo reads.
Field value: 0.5 kg
